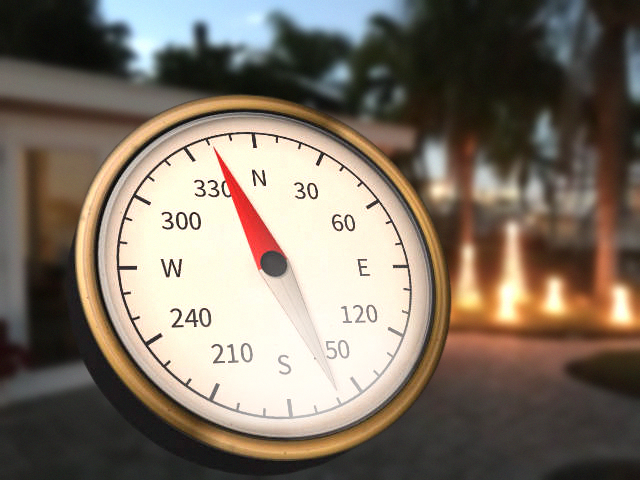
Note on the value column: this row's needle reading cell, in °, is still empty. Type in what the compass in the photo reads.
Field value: 340 °
